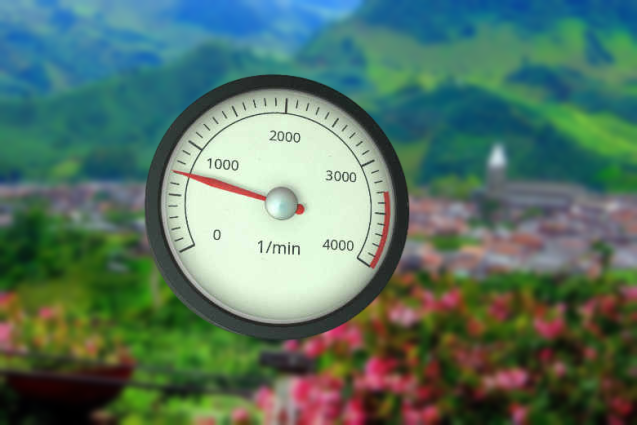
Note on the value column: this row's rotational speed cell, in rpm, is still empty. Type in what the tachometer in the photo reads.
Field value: 700 rpm
